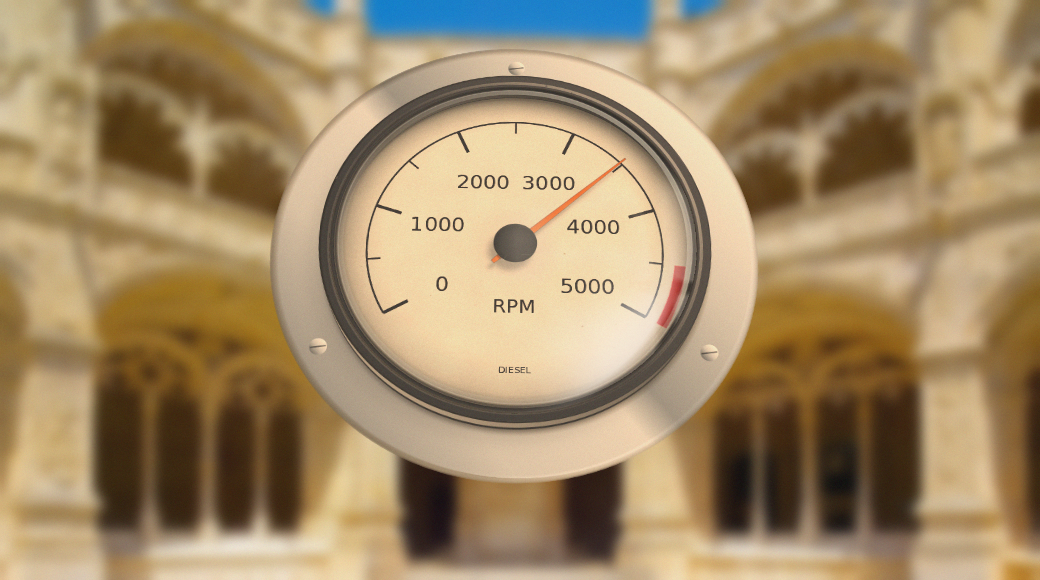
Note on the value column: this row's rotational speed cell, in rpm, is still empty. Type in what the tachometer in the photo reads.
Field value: 3500 rpm
